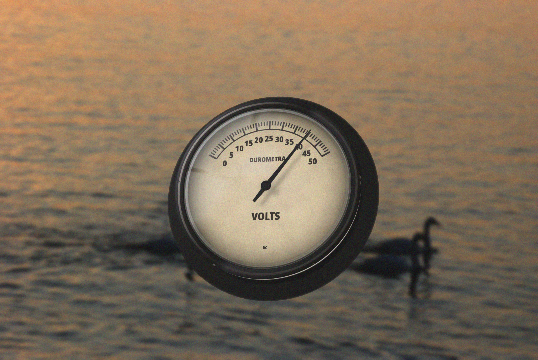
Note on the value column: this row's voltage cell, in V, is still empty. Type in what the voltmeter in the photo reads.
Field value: 40 V
